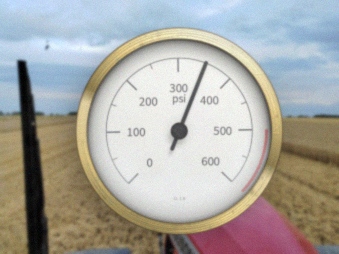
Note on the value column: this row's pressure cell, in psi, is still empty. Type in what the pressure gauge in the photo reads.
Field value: 350 psi
